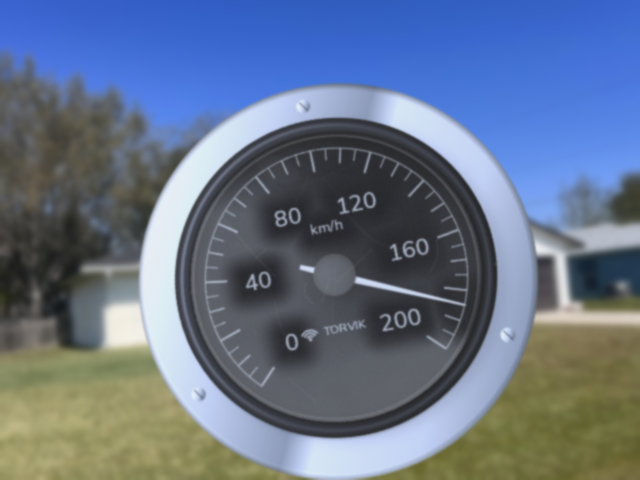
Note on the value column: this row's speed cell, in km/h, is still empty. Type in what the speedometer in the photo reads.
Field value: 185 km/h
